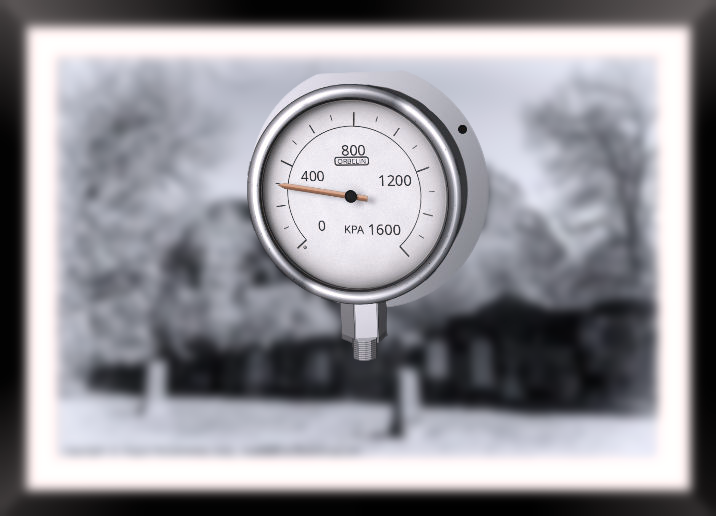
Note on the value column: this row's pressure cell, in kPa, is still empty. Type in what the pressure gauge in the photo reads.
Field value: 300 kPa
